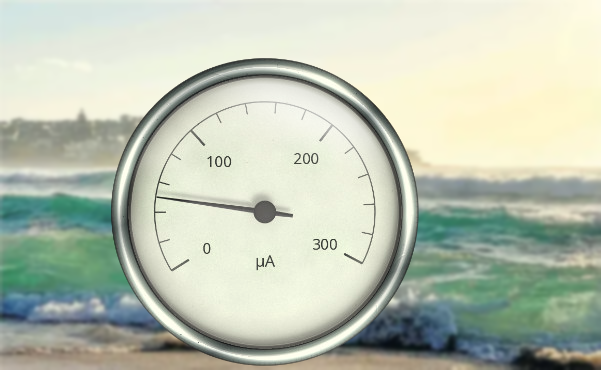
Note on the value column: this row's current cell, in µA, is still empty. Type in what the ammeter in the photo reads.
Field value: 50 µA
